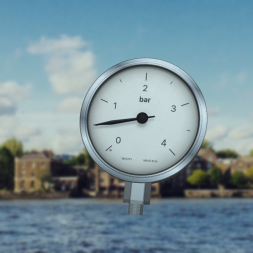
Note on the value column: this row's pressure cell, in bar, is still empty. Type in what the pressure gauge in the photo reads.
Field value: 0.5 bar
